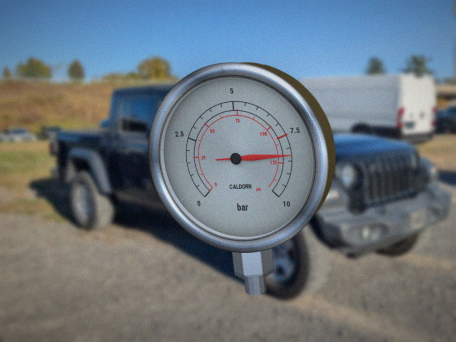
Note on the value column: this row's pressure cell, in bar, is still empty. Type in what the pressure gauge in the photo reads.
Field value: 8.25 bar
